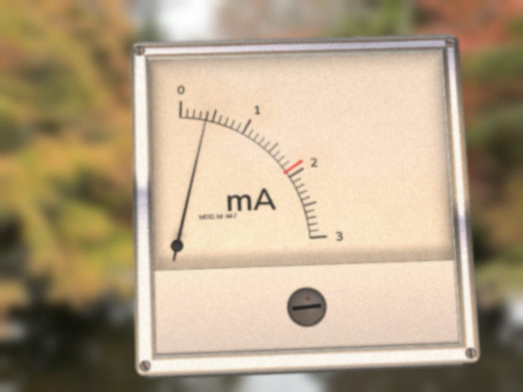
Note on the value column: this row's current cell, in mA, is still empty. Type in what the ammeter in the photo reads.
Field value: 0.4 mA
